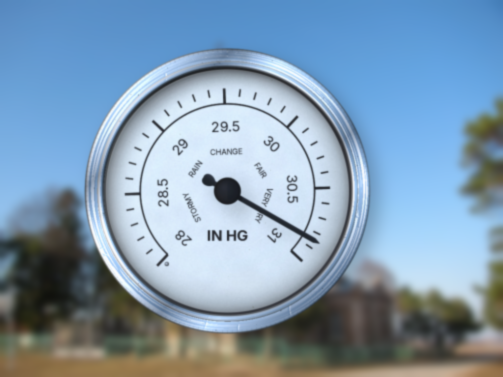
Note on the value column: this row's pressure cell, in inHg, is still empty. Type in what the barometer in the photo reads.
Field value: 30.85 inHg
